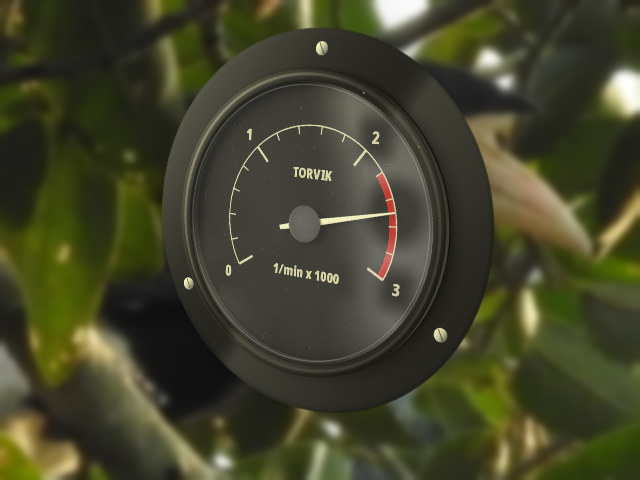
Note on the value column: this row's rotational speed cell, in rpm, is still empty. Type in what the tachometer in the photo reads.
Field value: 2500 rpm
